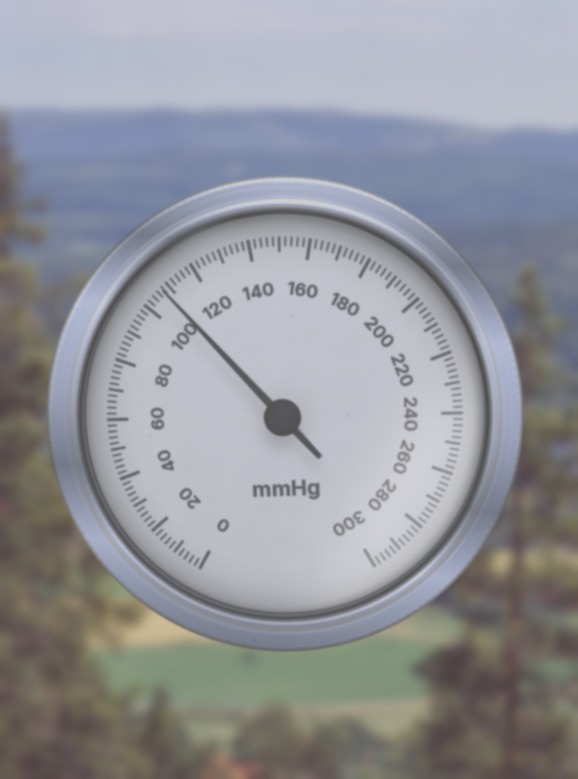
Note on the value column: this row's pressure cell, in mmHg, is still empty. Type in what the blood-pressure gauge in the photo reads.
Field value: 108 mmHg
